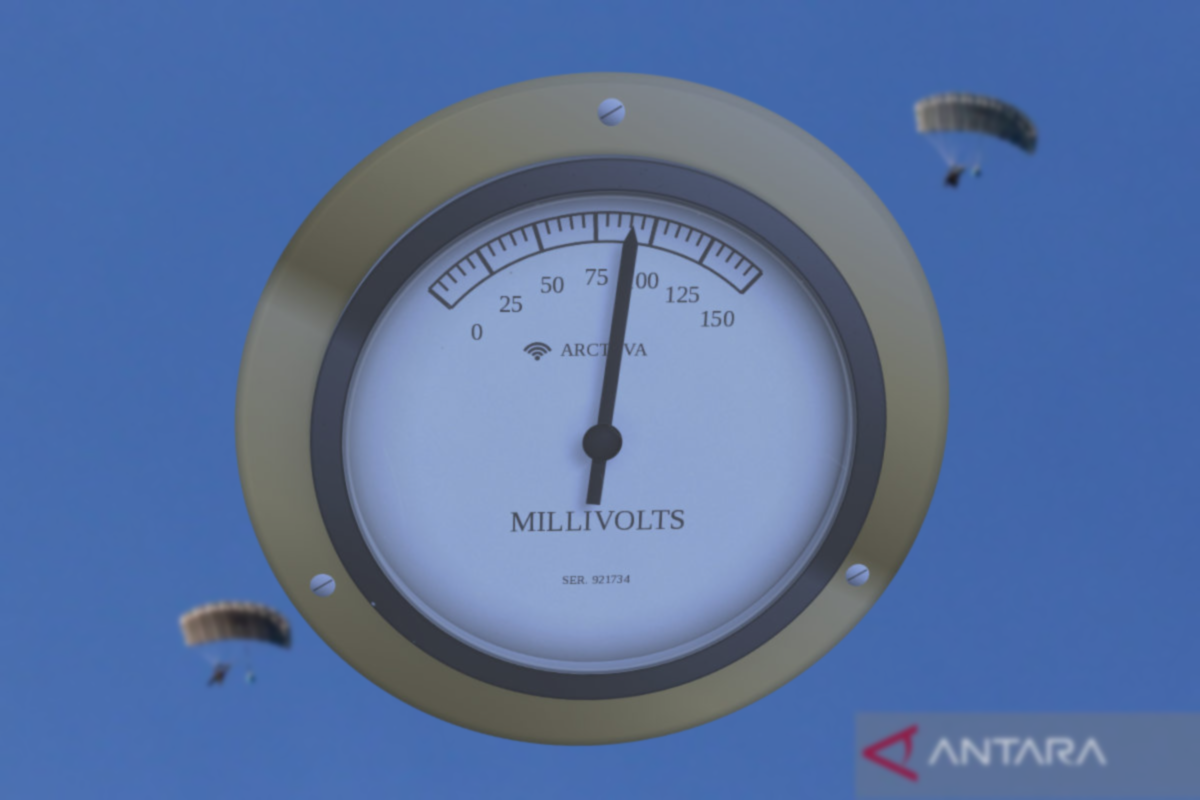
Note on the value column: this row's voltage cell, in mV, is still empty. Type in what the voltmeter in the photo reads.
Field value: 90 mV
